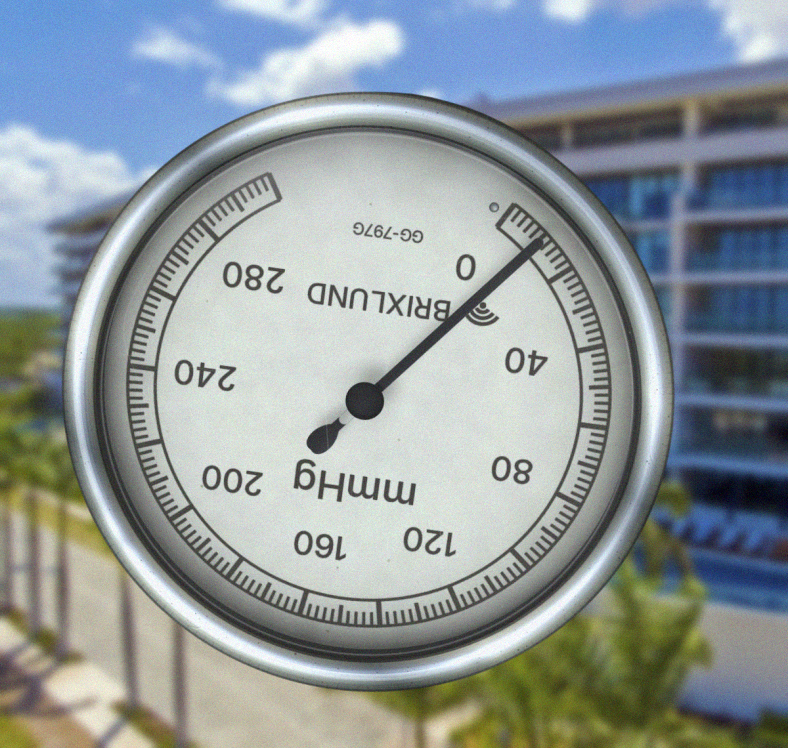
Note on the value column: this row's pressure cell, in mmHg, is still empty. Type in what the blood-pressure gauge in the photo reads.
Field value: 10 mmHg
